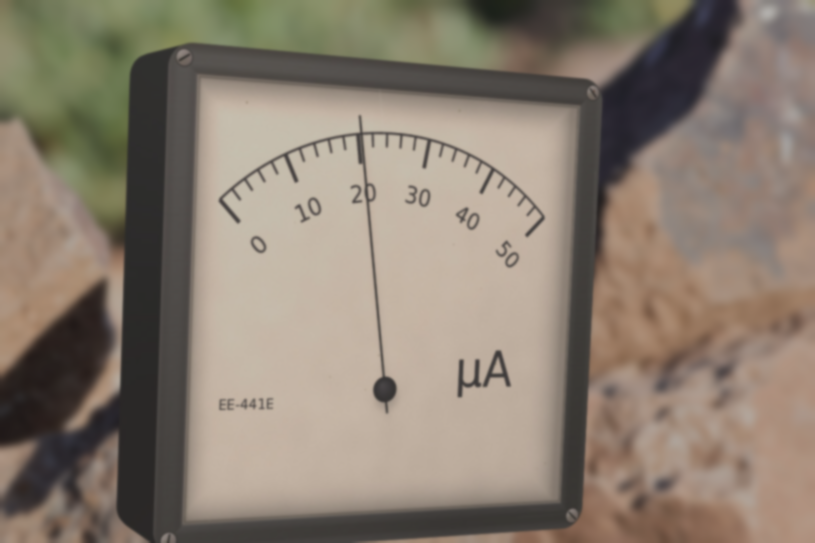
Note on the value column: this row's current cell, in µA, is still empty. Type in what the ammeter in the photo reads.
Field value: 20 µA
